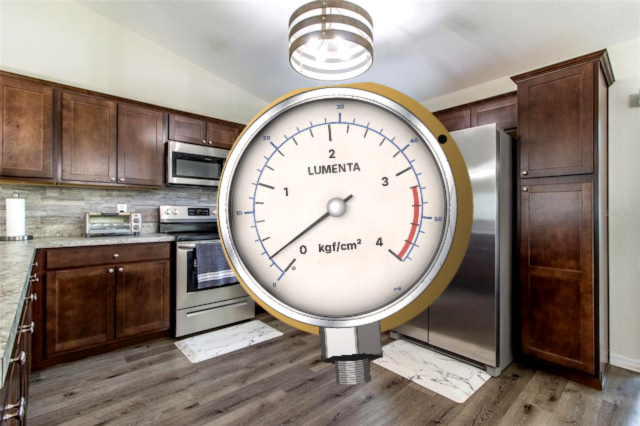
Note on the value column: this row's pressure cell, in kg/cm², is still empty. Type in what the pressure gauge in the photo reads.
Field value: 0.2 kg/cm²
